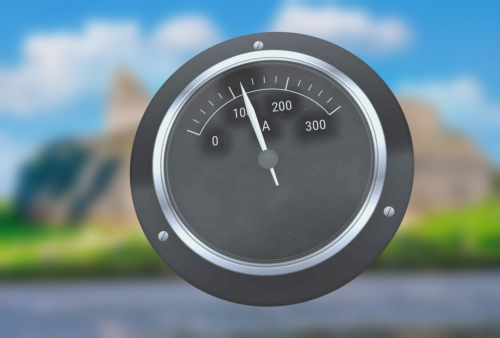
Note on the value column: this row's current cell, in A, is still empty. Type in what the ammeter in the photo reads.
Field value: 120 A
